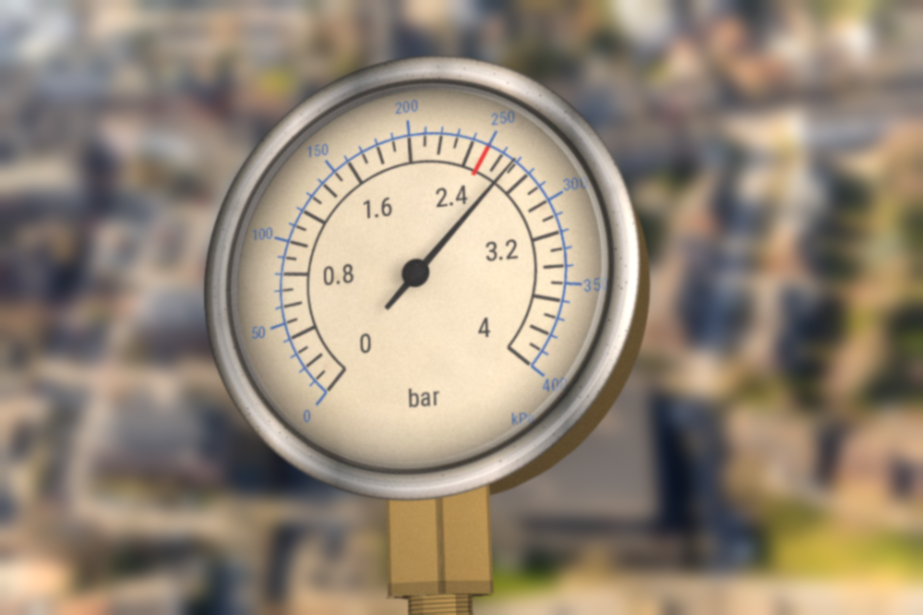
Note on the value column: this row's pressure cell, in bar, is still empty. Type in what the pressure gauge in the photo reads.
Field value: 2.7 bar
